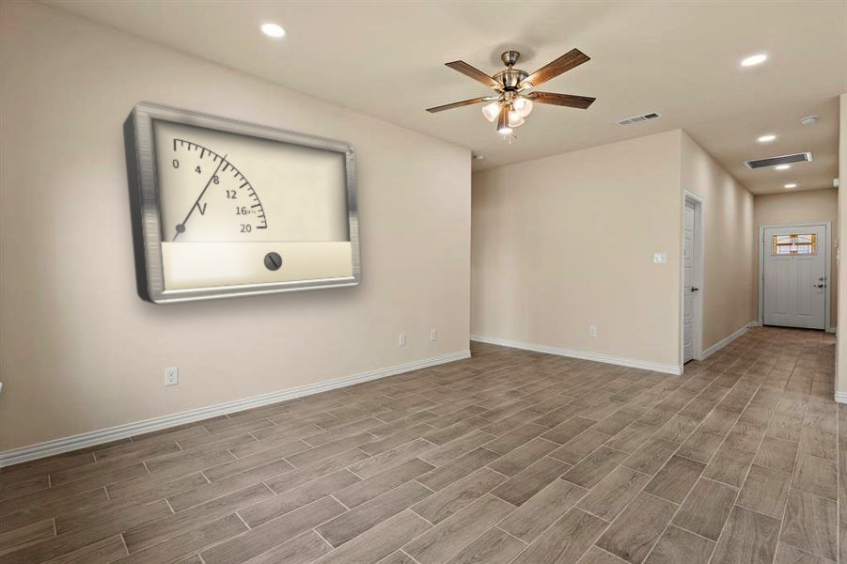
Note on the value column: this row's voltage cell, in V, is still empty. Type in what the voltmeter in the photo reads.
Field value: 7 V
